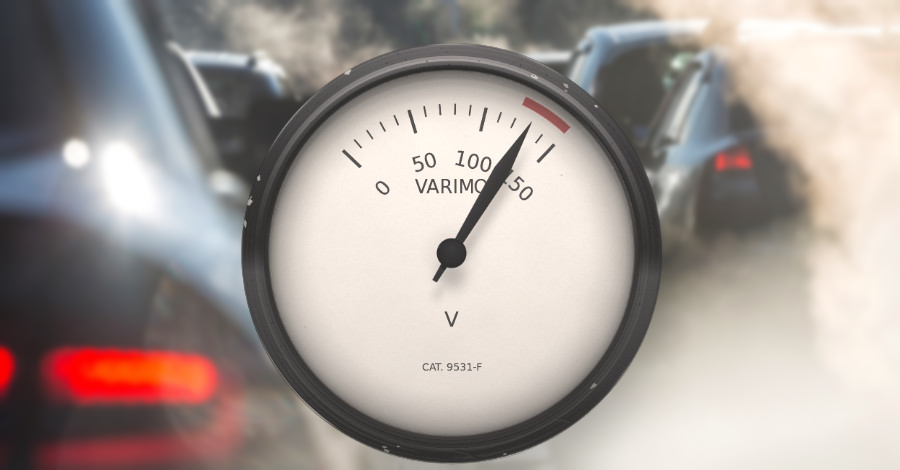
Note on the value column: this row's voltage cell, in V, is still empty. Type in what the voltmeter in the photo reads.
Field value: 130 V
